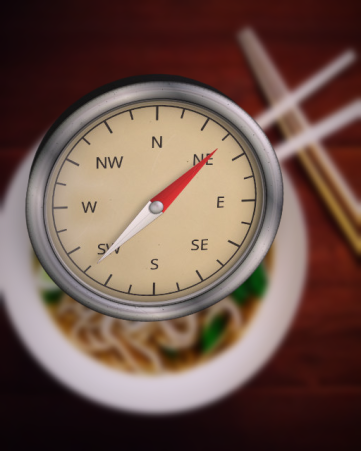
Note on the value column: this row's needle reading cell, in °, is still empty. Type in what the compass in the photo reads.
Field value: 45 °
